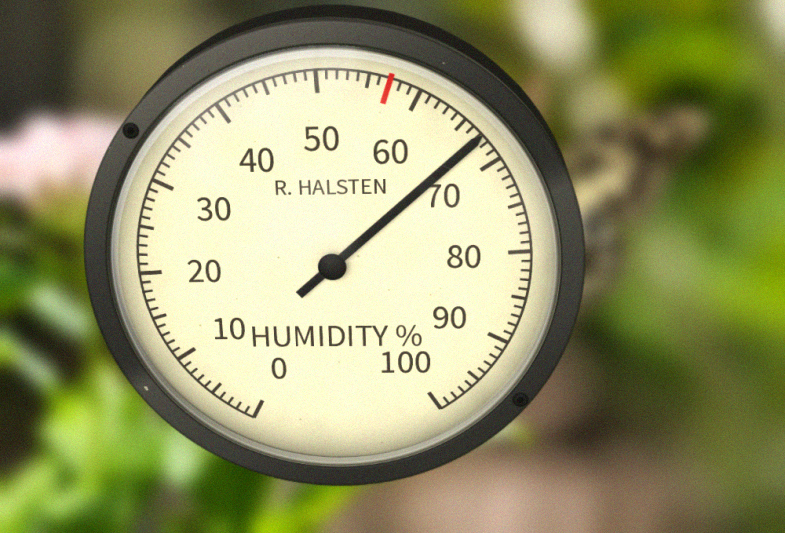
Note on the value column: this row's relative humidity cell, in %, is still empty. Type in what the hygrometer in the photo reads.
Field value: 67 %
